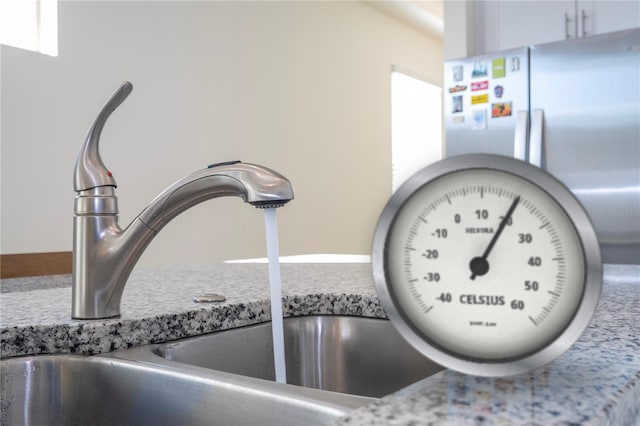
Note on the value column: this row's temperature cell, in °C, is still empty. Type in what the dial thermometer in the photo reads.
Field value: 20 °C
